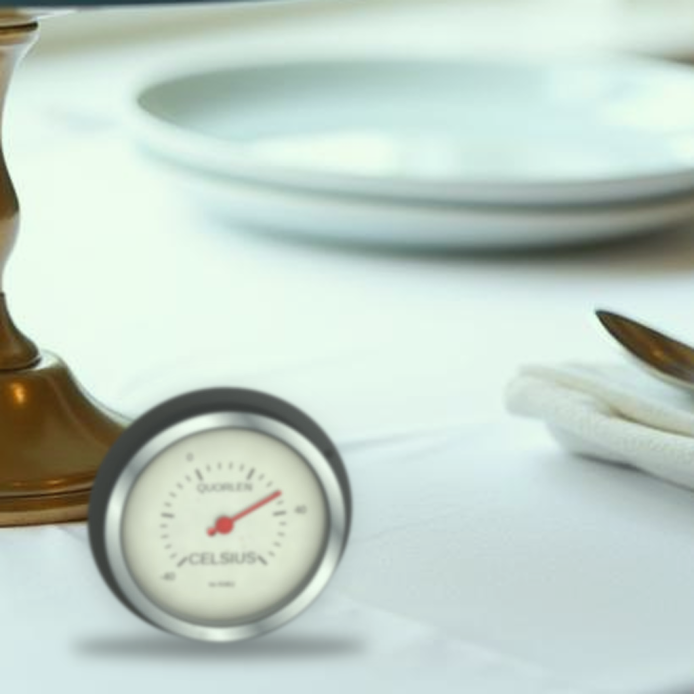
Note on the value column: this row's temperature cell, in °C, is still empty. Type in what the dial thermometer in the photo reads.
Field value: 32 °C
